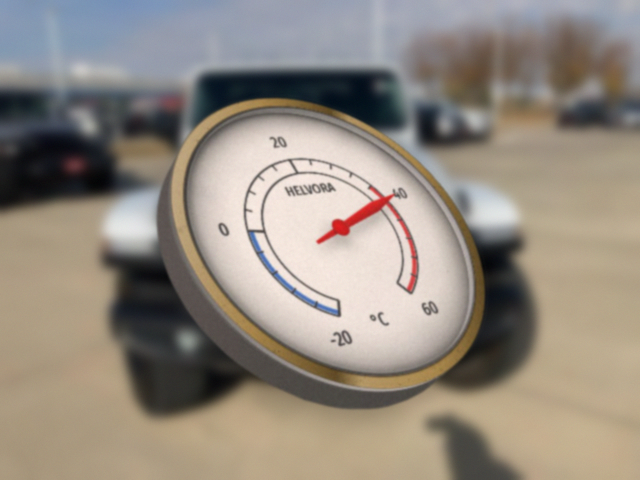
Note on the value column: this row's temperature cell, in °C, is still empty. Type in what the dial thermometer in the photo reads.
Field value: 40 °C
